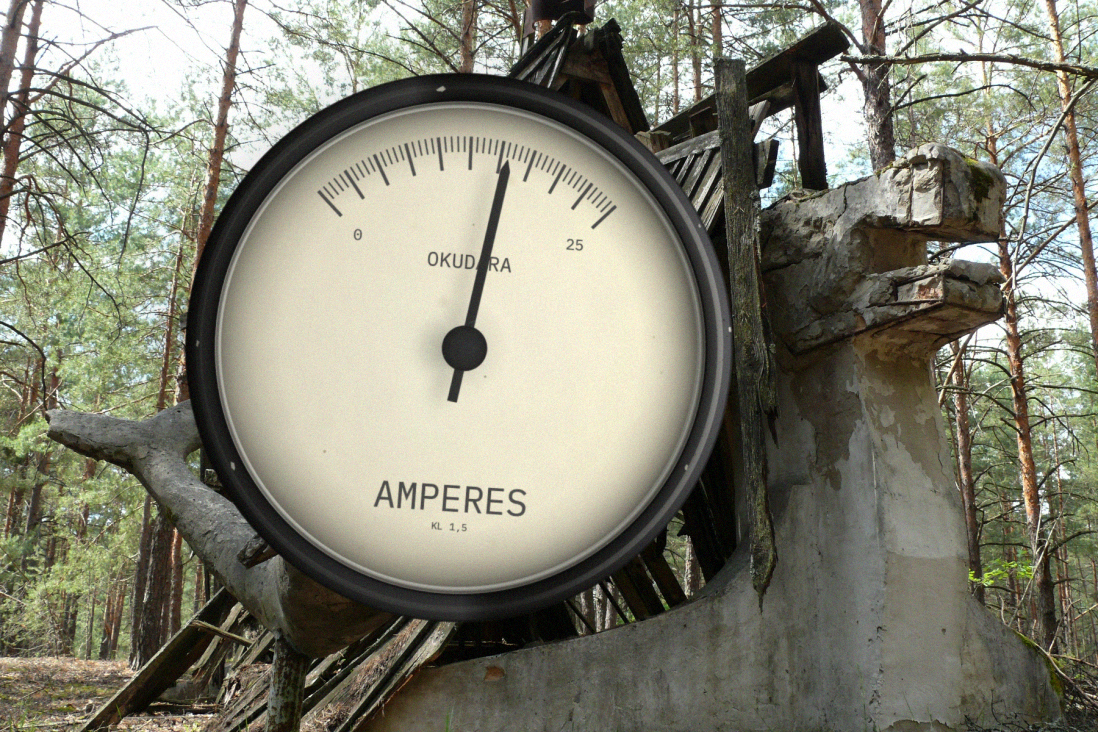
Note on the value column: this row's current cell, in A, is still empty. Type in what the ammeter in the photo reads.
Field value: 15.5 A
